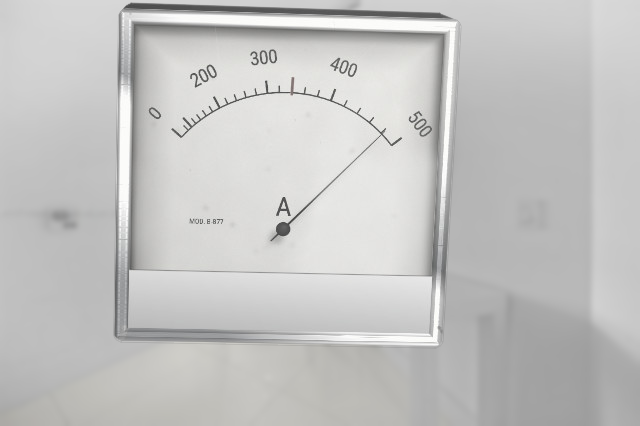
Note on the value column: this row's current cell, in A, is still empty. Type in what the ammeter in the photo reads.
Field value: 480 A
